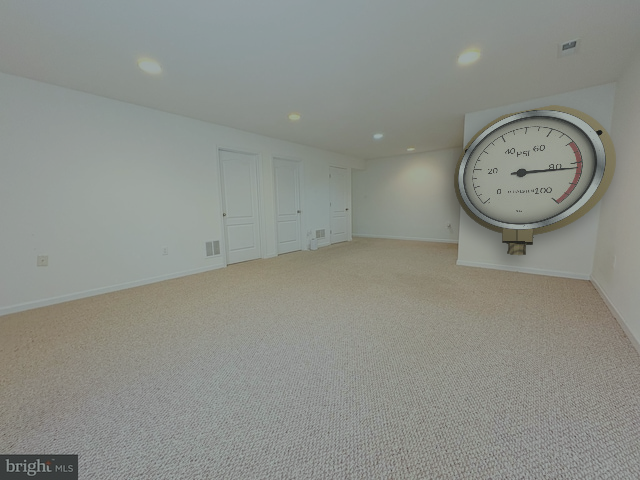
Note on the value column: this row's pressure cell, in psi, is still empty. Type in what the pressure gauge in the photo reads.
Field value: 82.5 psi
